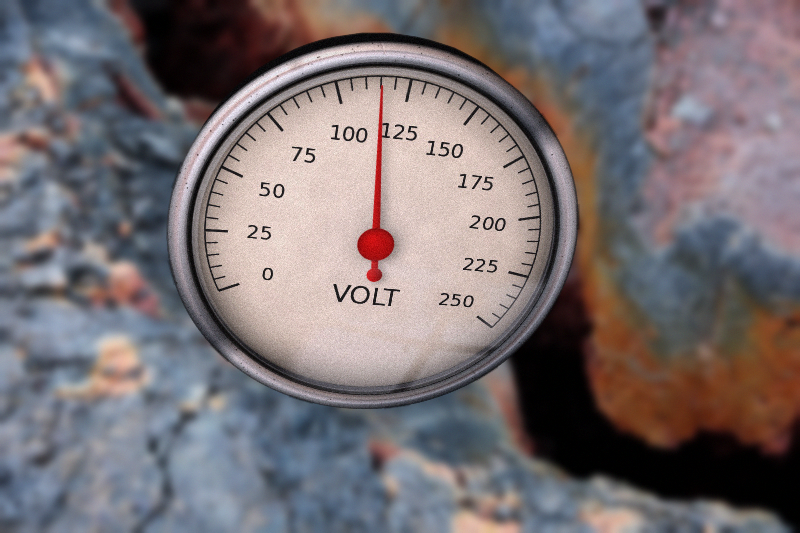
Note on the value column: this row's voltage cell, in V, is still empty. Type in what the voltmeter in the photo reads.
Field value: 115 V
